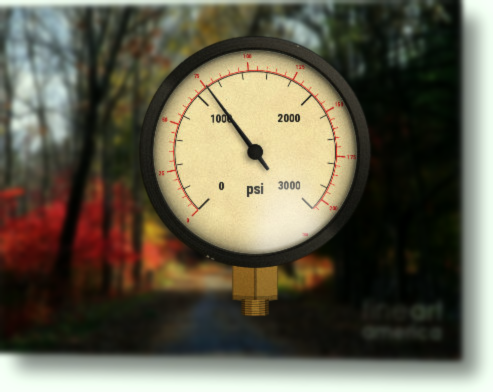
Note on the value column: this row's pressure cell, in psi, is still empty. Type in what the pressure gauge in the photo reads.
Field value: 1100 psi
